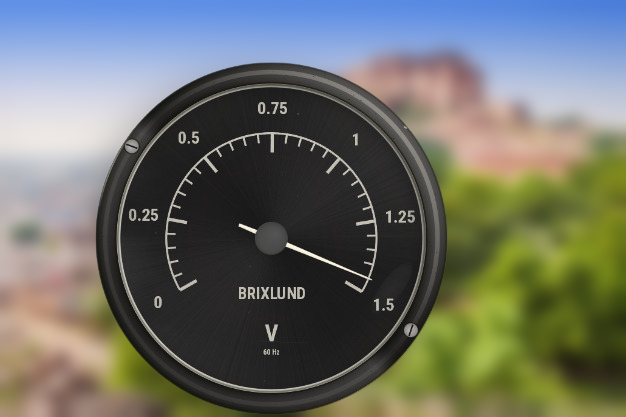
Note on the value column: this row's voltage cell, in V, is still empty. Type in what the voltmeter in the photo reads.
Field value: 1.45 V
